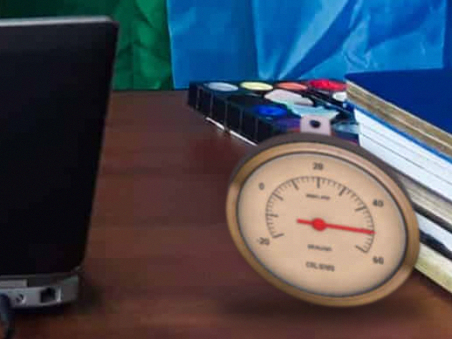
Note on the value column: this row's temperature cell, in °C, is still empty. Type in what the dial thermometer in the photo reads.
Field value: 50 °C
